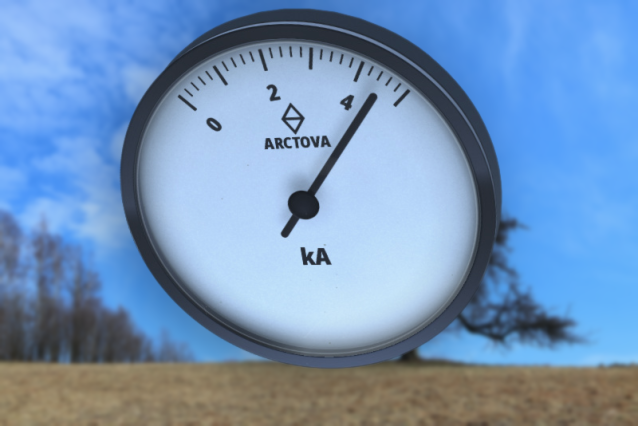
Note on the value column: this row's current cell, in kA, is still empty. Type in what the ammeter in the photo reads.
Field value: 4.5 kA
